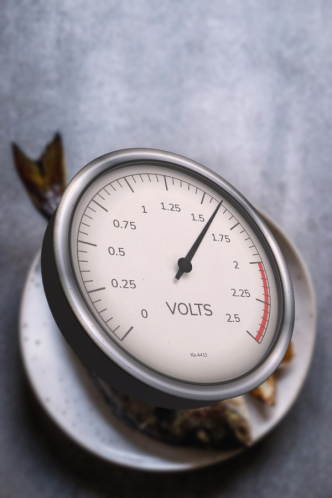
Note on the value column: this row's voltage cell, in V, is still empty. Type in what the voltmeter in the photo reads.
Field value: 1.6 V
